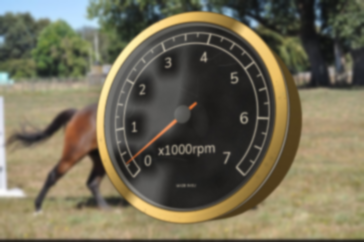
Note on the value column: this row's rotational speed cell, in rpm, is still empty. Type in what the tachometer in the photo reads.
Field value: 250 rpm
